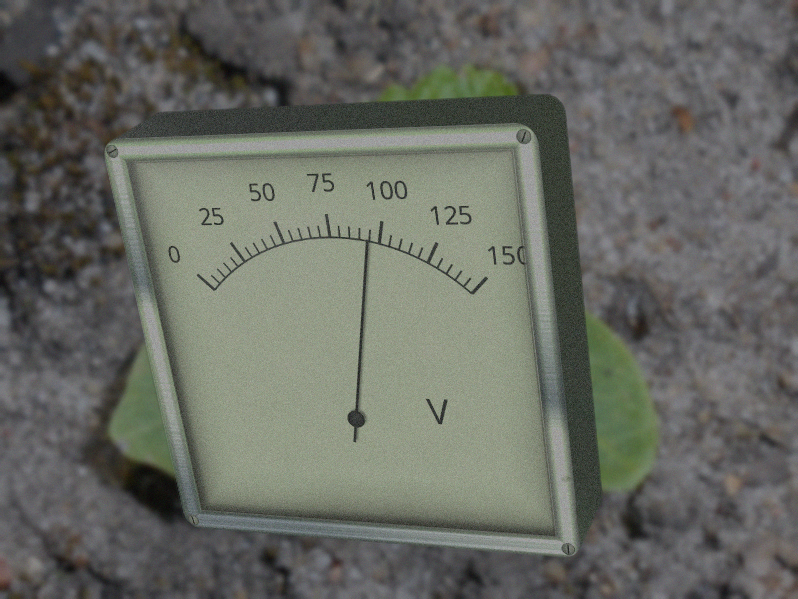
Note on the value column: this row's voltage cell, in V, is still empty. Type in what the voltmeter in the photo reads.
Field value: 95 V
